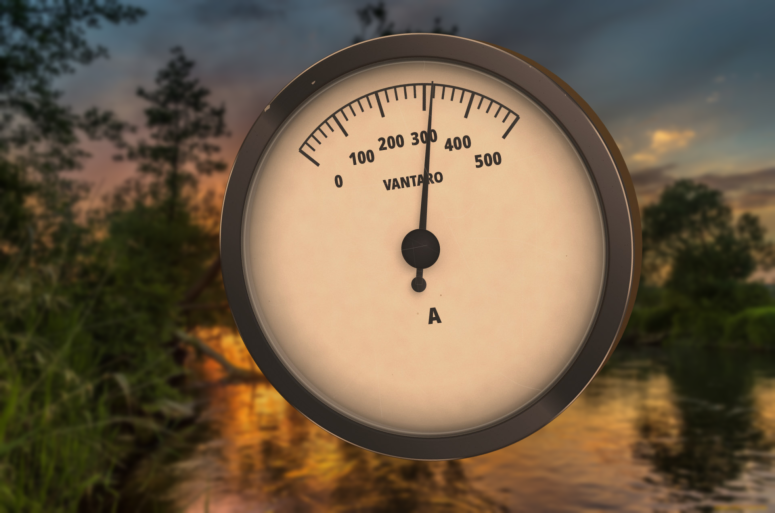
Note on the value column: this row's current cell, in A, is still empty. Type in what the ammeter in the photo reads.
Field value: 320 A
